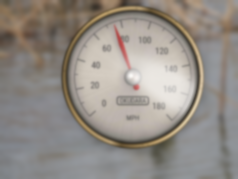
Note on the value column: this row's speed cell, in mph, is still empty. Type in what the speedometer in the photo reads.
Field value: 75 mph
